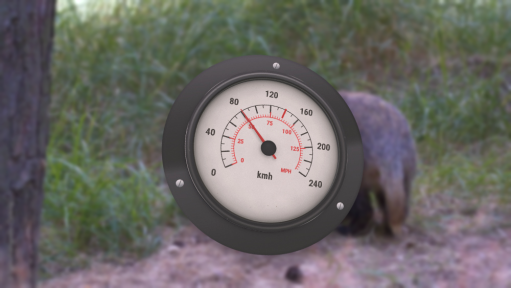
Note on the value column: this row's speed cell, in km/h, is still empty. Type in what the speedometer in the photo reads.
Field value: 80 km/h
